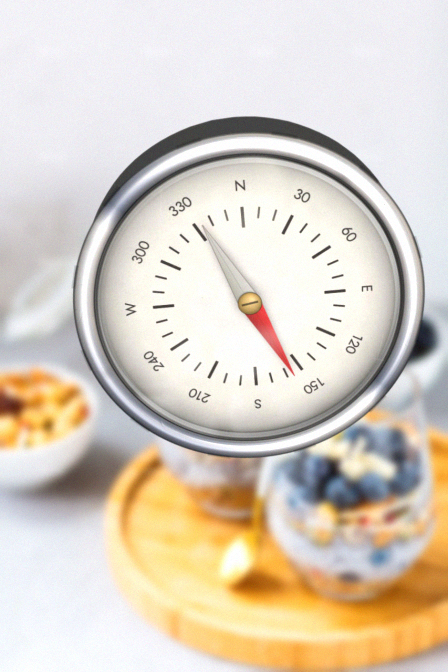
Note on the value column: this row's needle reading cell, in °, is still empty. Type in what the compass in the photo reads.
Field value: 155 °
